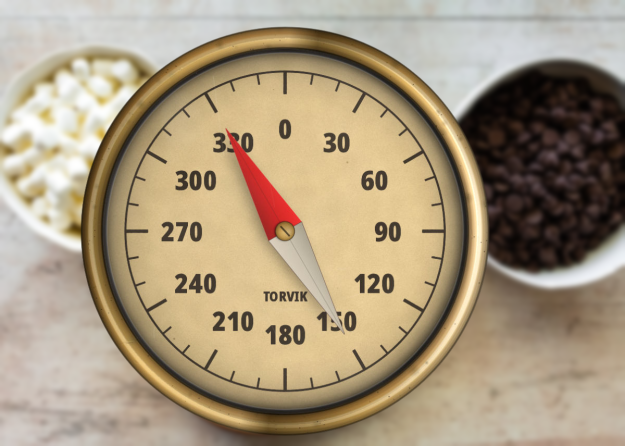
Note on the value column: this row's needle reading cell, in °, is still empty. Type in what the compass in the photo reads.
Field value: 330 °
